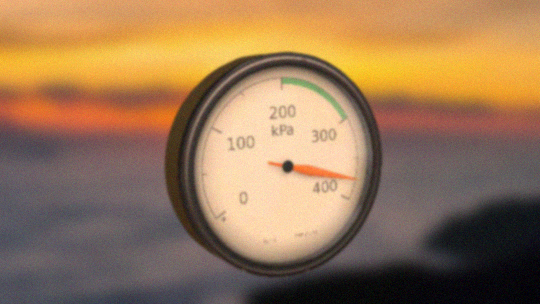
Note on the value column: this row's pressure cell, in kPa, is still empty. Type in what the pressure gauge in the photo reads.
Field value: 375 kPa
